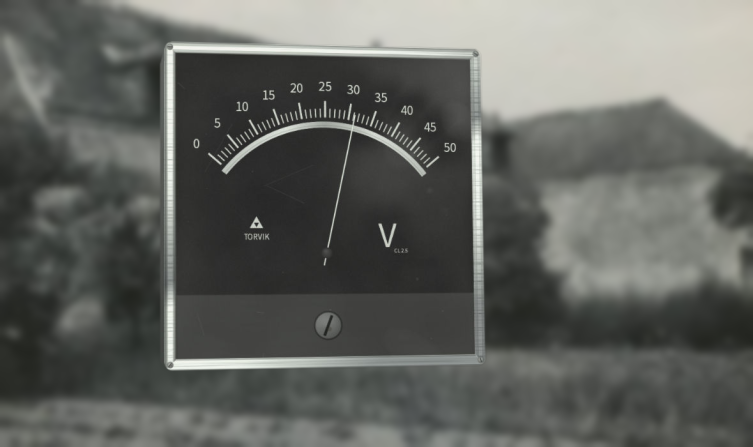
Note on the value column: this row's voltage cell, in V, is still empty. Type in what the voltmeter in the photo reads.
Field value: 31 V
